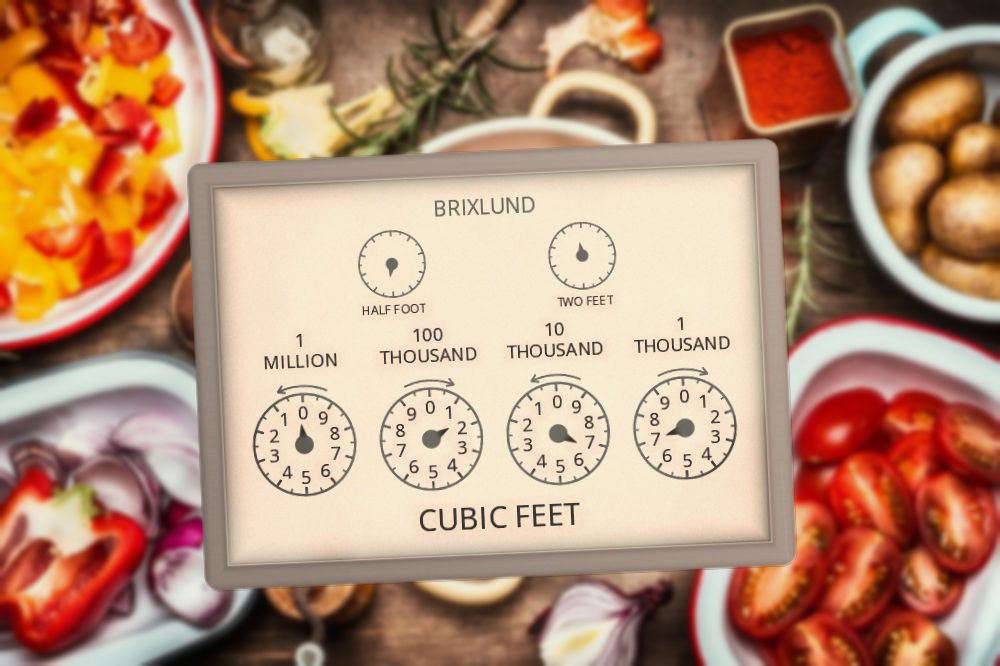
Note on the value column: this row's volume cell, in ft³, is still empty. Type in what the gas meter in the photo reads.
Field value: 16700 ft³
